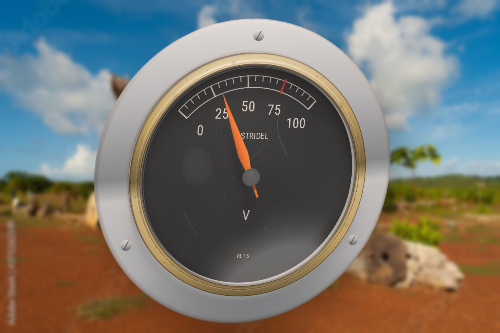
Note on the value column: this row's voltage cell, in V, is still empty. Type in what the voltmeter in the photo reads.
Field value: 30 V
